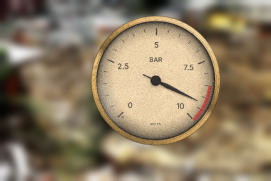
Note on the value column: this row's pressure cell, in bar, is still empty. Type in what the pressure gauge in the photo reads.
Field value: 9.25 bar
